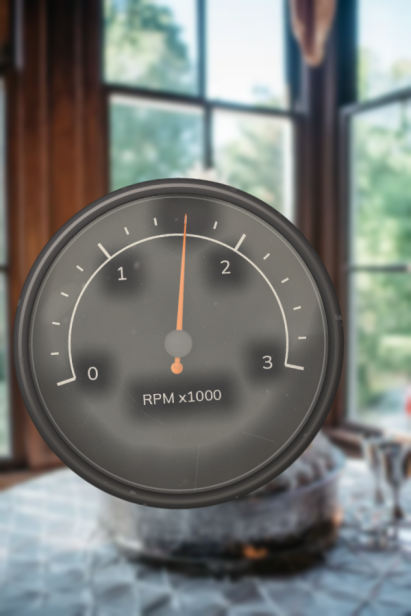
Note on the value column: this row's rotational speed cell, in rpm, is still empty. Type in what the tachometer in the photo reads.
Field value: 1600 rpm
